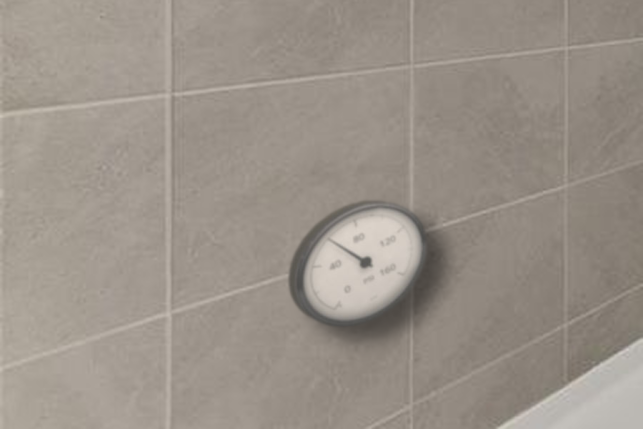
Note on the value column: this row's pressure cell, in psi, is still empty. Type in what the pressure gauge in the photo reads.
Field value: 60 psi
